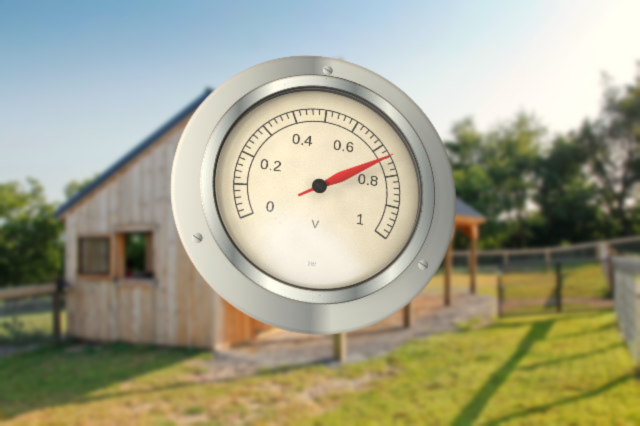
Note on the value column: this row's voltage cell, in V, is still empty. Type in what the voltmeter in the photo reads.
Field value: 0.74 V
